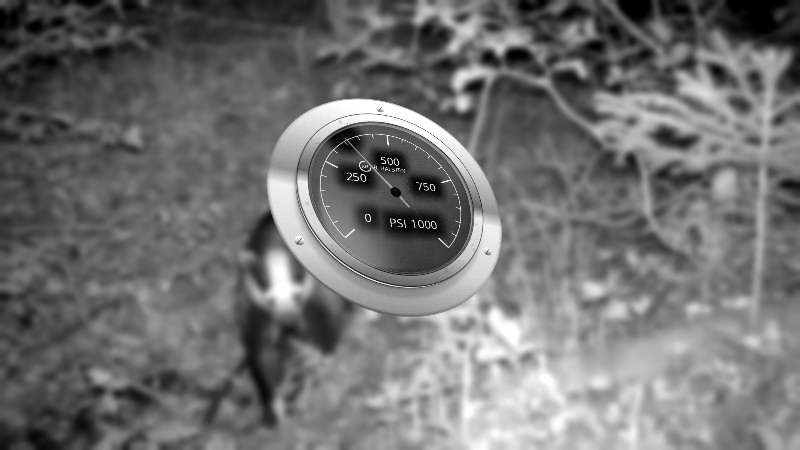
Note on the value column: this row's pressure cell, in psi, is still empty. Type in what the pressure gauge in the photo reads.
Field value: 350 psi
